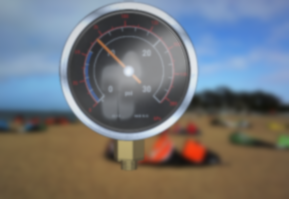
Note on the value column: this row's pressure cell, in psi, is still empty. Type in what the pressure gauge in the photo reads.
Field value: 10 psi
